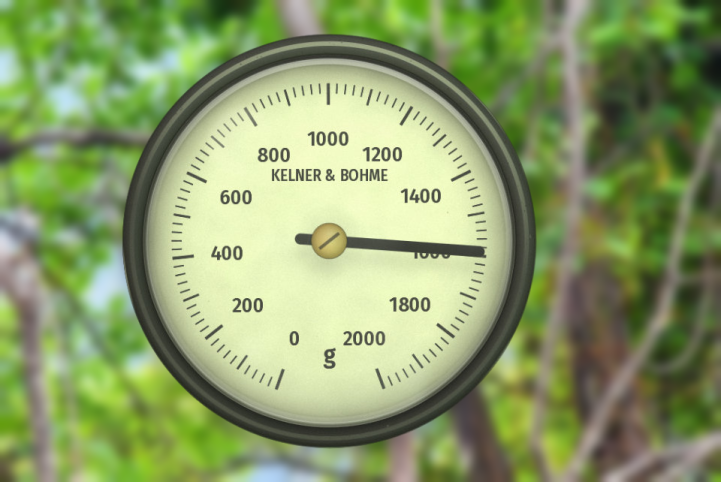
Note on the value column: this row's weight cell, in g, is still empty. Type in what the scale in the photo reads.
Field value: 1590 g
